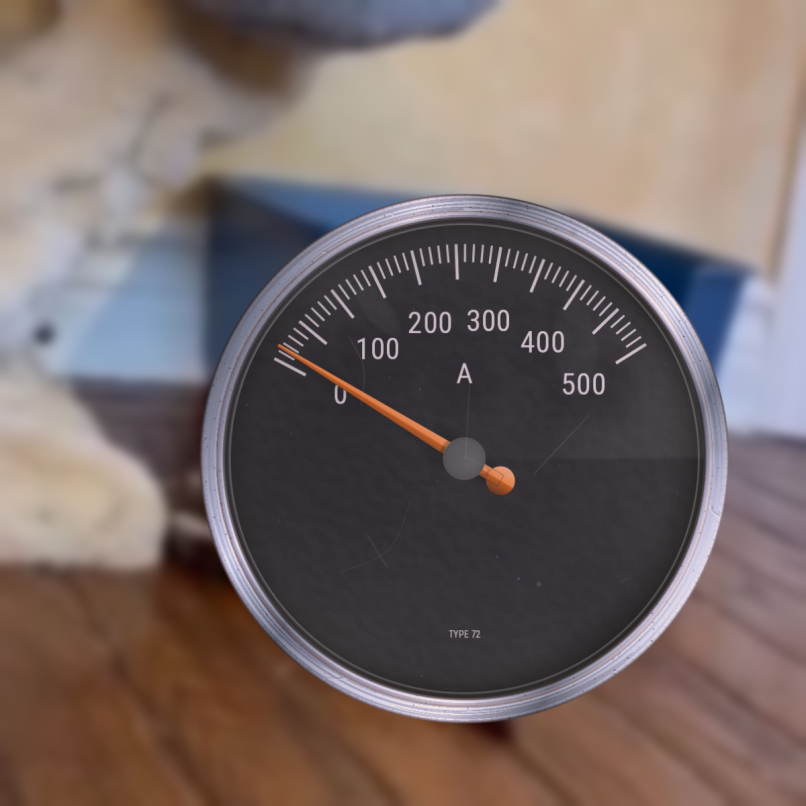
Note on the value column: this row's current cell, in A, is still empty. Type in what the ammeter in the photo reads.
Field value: 15 A
